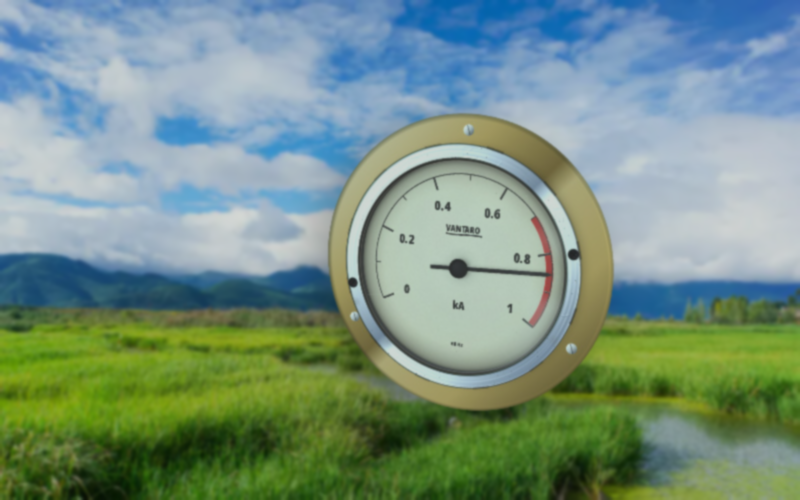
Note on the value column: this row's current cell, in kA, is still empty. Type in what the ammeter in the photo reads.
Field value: 0.85 kA
